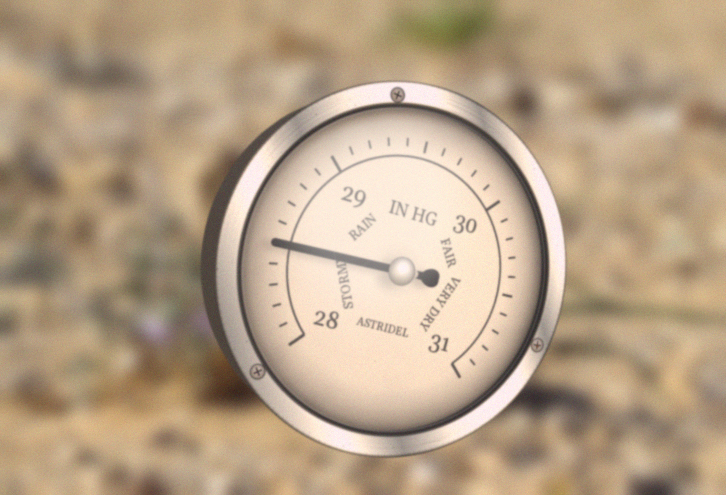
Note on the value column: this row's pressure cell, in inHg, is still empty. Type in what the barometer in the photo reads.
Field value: 28.5 inHg
